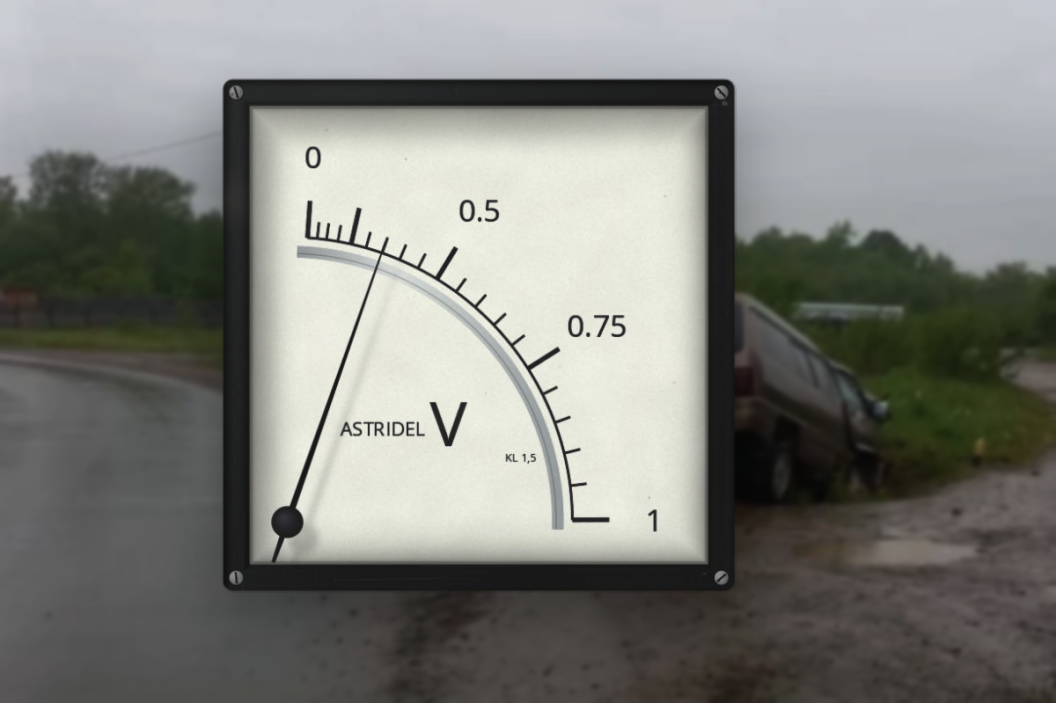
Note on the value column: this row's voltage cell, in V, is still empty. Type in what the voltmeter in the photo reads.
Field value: 0.35 V
